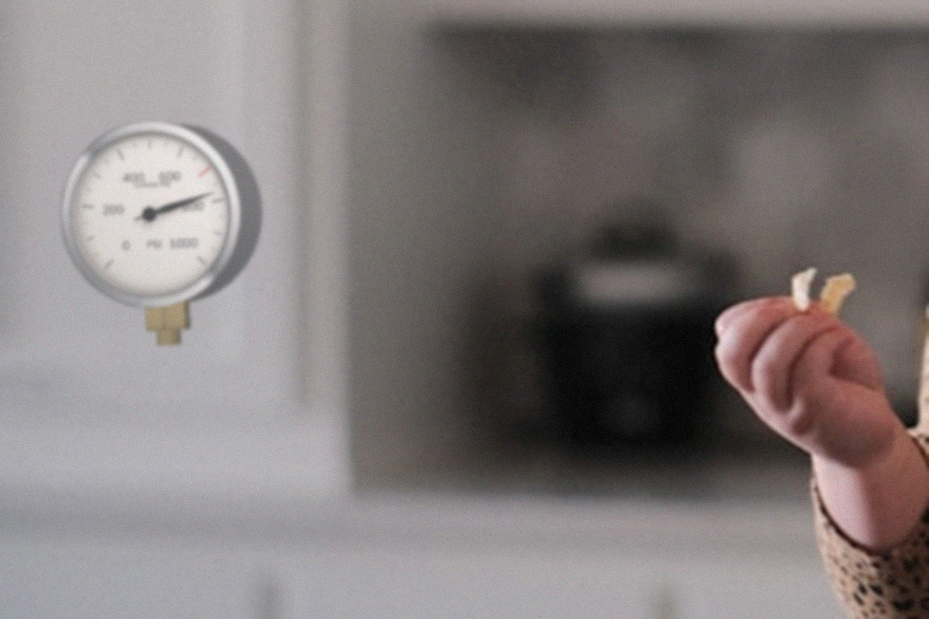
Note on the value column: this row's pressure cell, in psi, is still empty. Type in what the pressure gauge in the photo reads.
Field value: 775 psi
